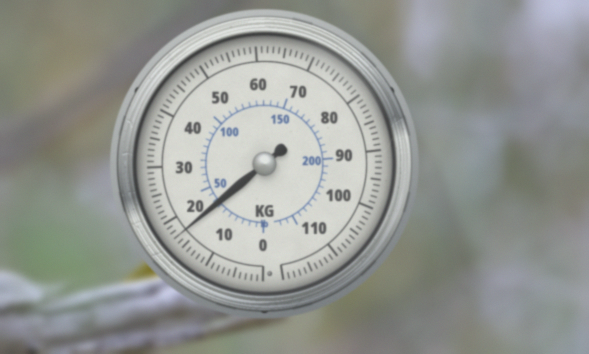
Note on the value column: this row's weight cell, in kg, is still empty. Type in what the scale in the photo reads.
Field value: 17 kg
